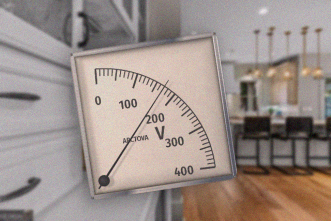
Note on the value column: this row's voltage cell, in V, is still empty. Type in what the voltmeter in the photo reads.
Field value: 170 V
